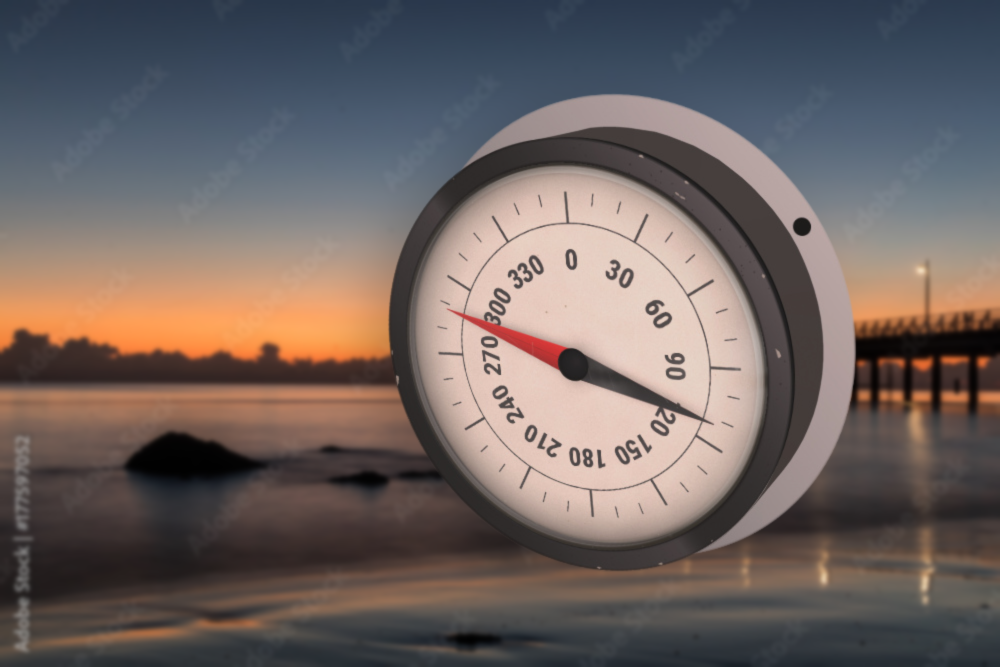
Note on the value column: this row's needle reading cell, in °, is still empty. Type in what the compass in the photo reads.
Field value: 290 °
